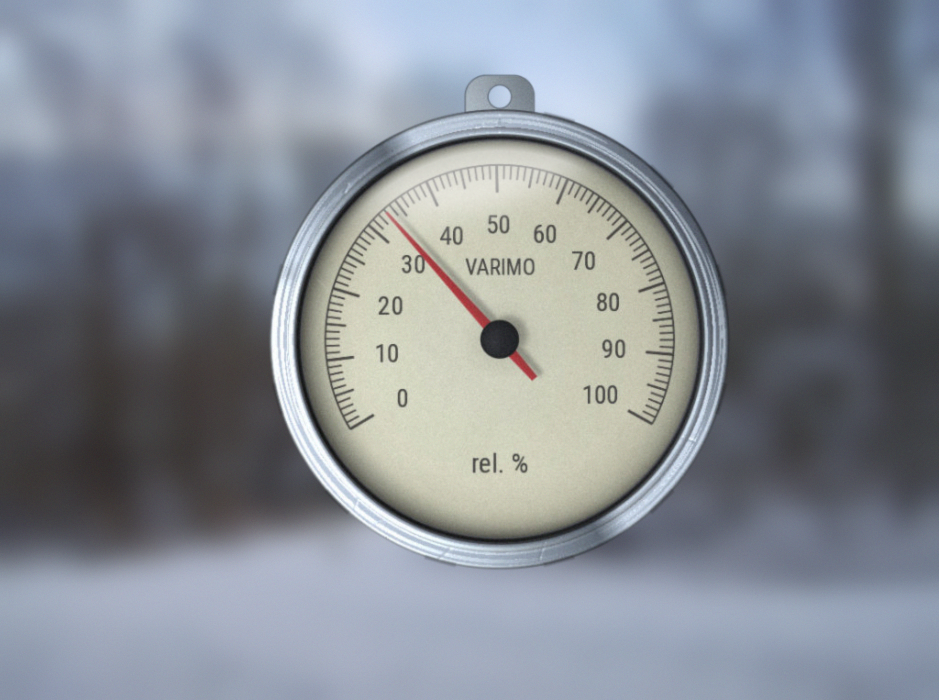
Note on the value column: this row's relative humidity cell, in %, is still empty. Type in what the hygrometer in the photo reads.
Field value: 33 %
